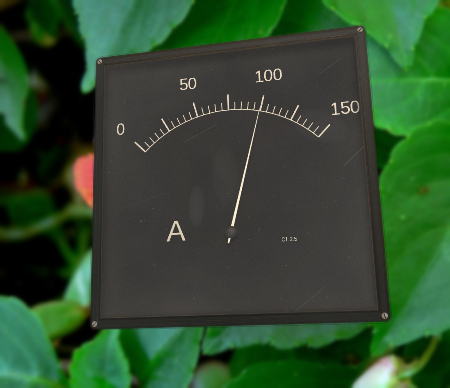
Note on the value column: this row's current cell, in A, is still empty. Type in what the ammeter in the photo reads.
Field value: 100 A
